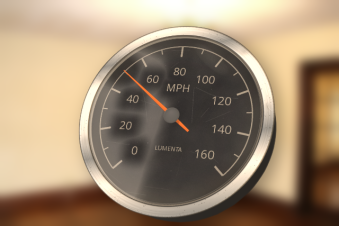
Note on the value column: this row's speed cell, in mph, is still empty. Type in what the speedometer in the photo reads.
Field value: 50 mph
